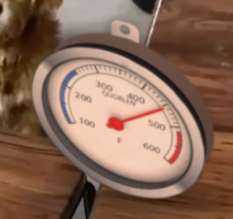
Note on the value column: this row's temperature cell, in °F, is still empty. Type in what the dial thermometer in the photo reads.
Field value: 450 °F
